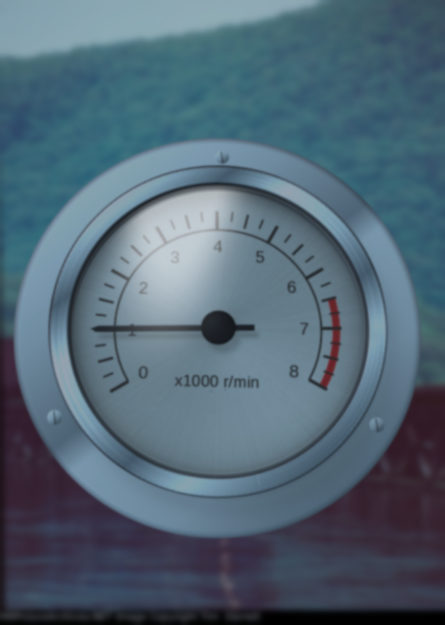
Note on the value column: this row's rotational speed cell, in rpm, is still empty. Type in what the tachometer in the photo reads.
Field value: 1000 rpm
